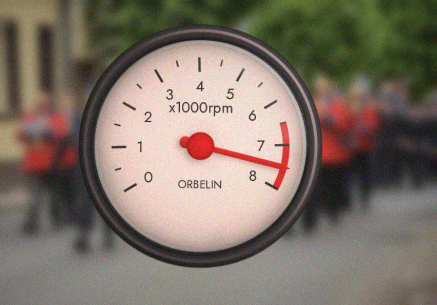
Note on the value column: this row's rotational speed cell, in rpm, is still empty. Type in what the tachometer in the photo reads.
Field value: 7500 rpm
